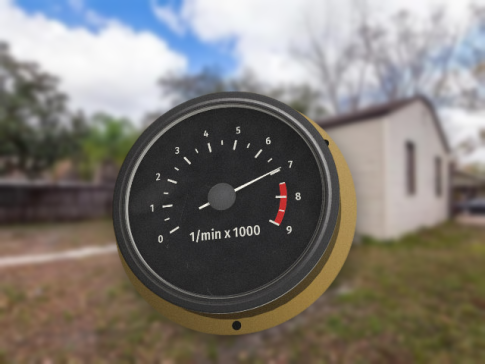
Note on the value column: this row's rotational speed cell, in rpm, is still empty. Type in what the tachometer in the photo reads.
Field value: 7000 rpm
